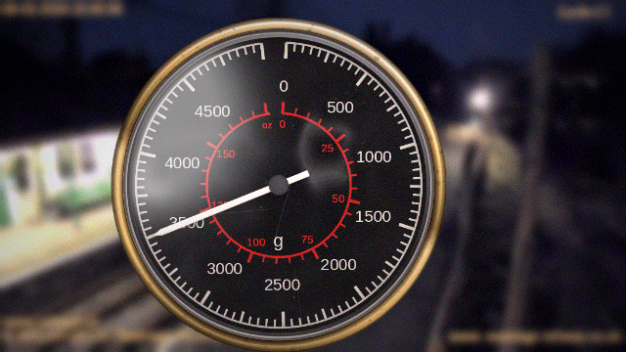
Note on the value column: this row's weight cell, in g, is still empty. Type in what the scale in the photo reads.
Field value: 3500 g
